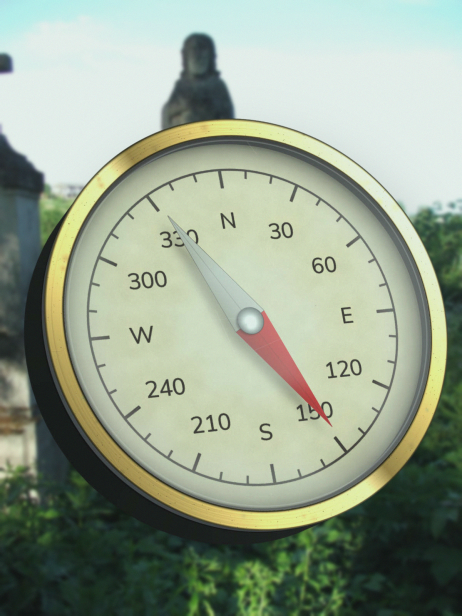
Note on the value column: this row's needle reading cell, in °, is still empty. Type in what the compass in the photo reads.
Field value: 150 °
